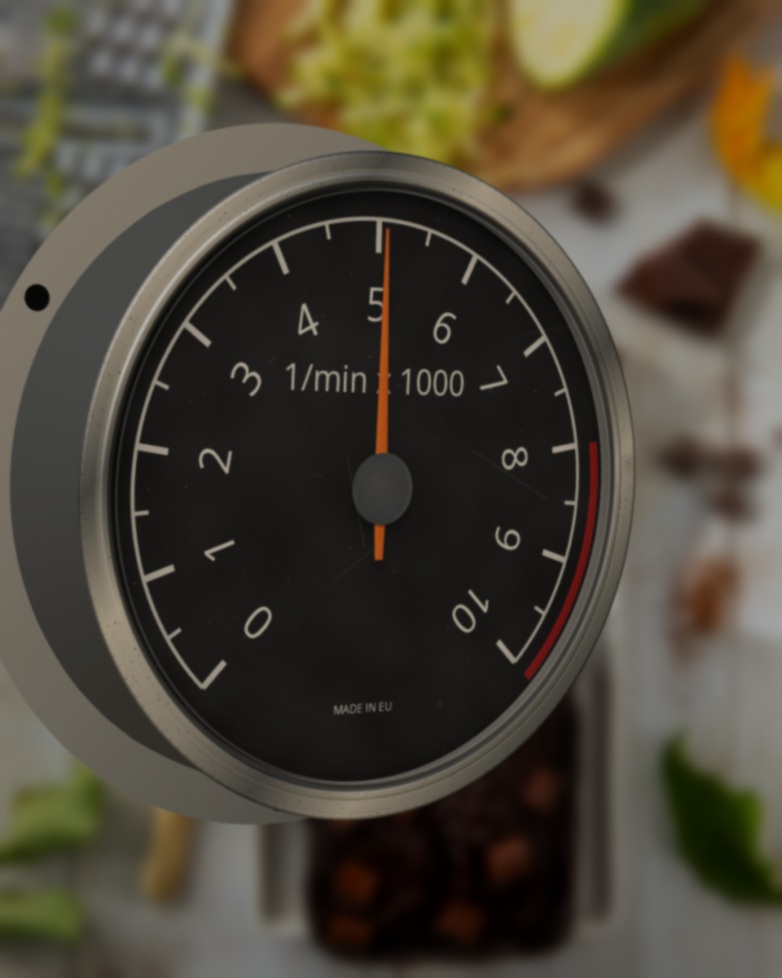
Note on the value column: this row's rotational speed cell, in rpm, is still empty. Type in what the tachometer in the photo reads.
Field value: 5000 rpm
